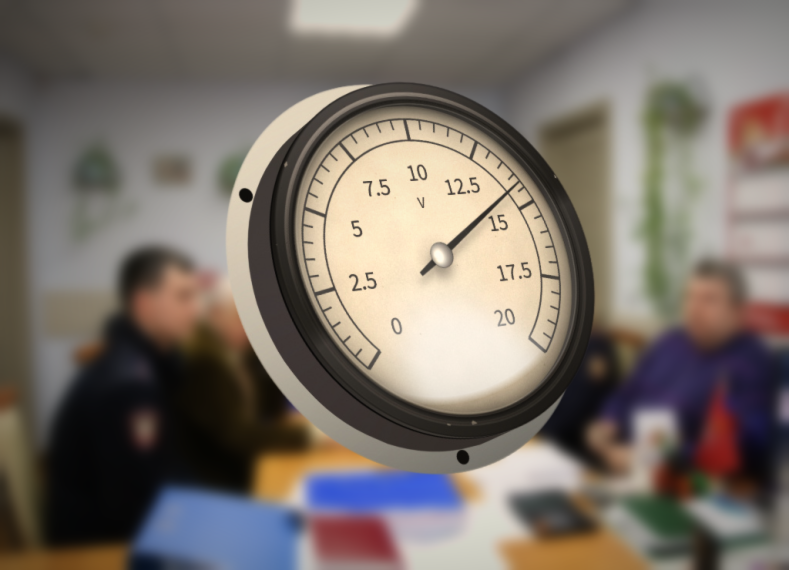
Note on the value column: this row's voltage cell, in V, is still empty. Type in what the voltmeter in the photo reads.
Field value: 14.25 V
